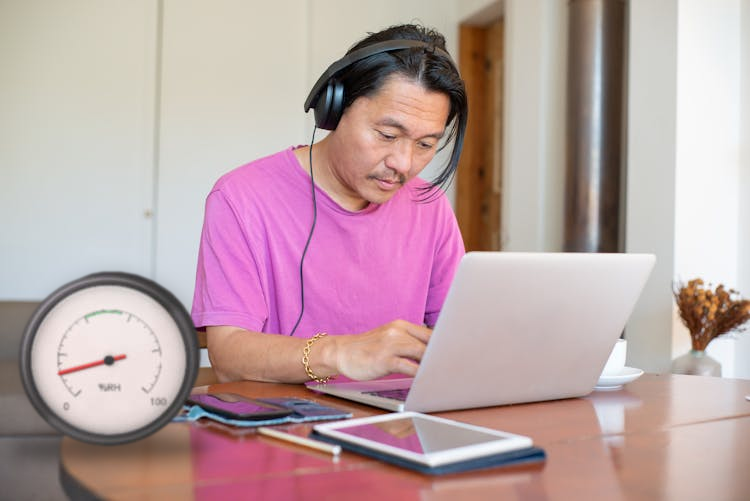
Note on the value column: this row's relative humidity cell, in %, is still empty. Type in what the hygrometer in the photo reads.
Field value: 12 %
